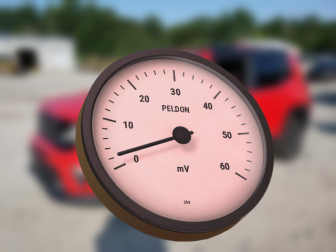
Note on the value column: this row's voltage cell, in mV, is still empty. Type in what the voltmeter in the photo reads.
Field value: 2 mV
